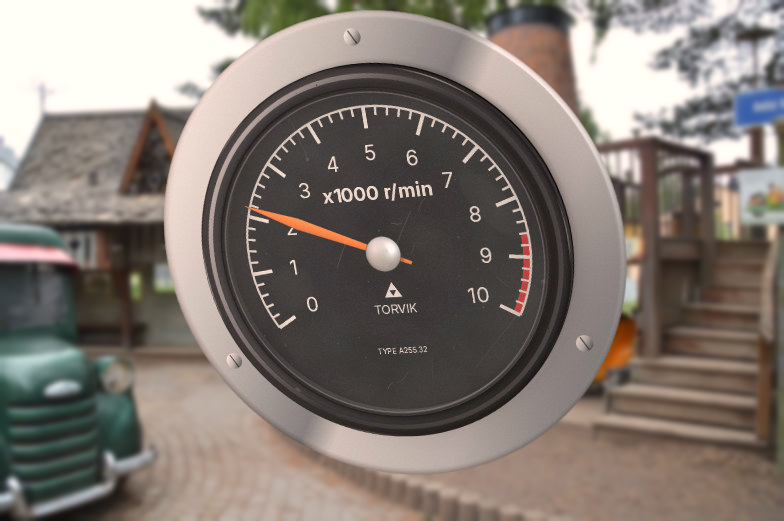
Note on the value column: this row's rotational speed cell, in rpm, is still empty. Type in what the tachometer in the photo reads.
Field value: 2200 rpm
